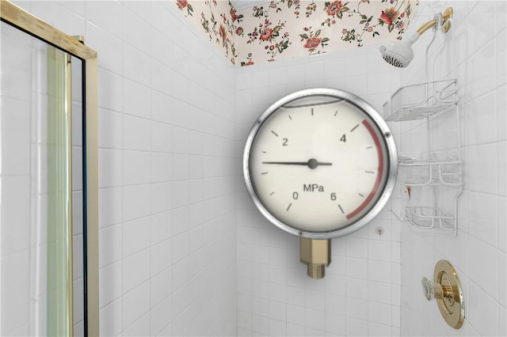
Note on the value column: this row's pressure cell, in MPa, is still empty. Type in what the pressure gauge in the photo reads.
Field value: 1.25 MPa
